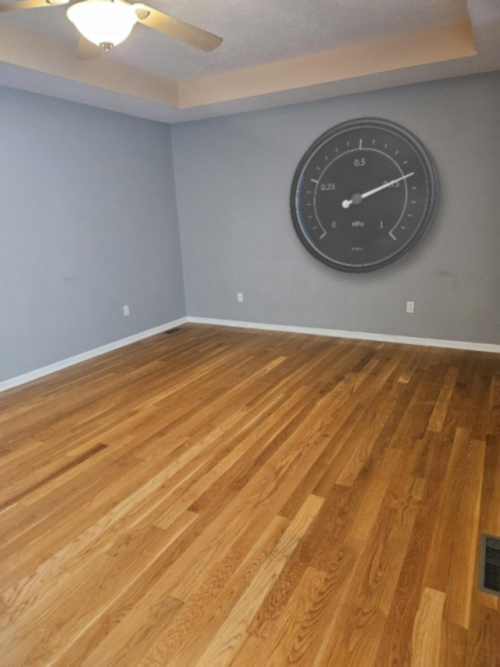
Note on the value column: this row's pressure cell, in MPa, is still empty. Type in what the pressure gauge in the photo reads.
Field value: 0.75 MPa
